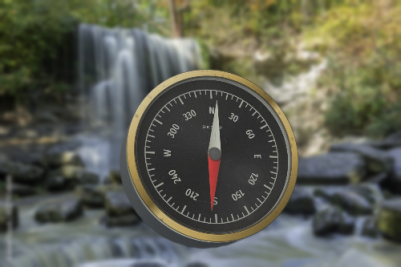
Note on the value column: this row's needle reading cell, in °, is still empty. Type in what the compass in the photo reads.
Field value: 185 °
